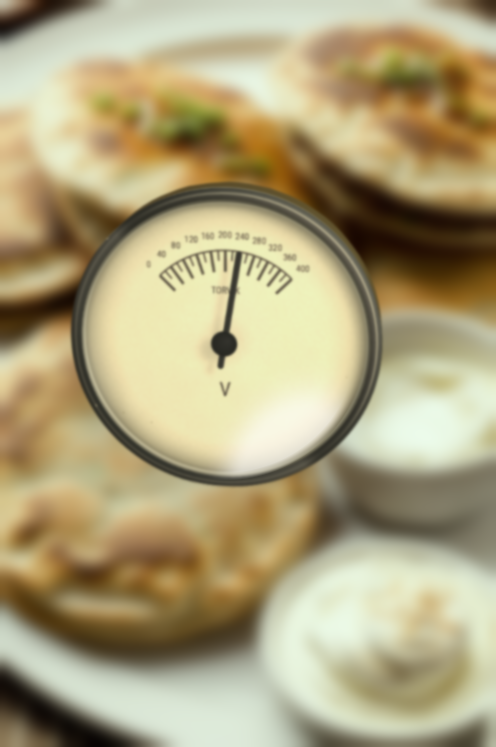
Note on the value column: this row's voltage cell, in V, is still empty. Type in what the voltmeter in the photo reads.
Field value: 240 V
